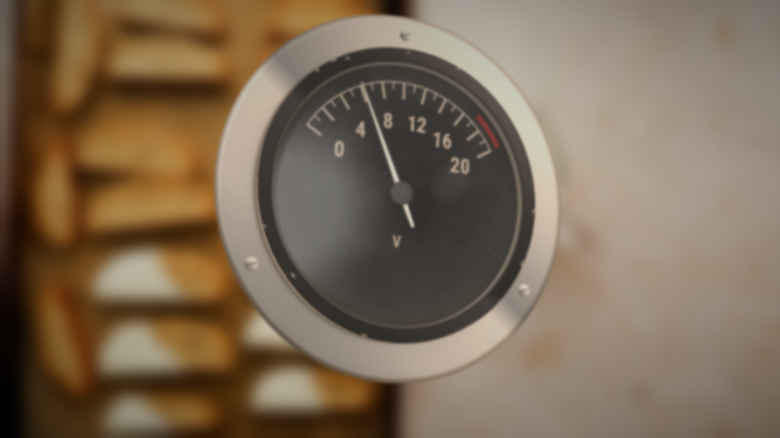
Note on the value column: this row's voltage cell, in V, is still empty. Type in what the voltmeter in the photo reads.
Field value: 6 V
